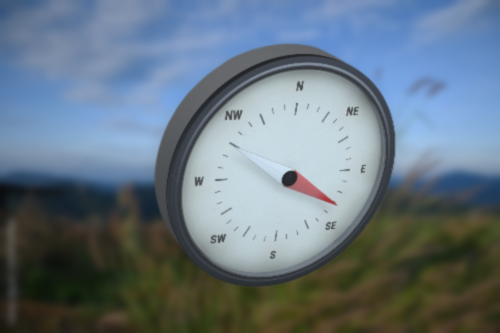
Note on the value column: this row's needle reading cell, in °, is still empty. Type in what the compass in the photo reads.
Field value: 120 °
